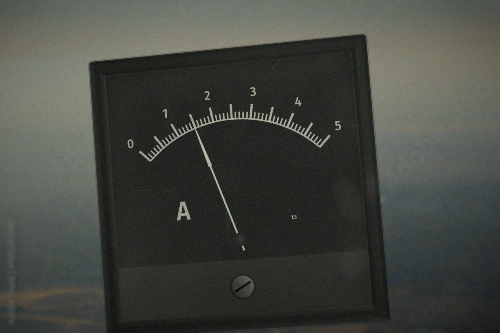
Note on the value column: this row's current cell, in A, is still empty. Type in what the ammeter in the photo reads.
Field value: 1.5 A
